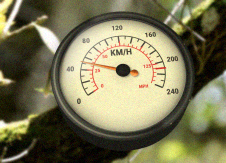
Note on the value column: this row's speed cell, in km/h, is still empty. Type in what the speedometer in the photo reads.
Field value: 50 km/h
